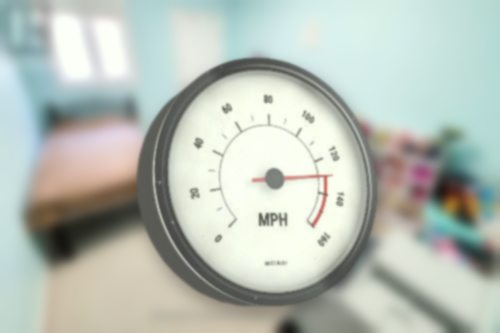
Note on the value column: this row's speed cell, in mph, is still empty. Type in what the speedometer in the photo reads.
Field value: 130 mph
